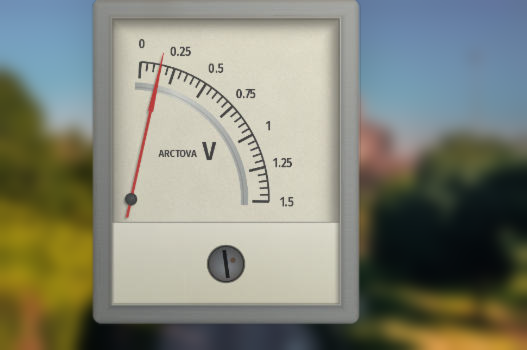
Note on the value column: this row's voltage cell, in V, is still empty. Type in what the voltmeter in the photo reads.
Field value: 0.15 V
